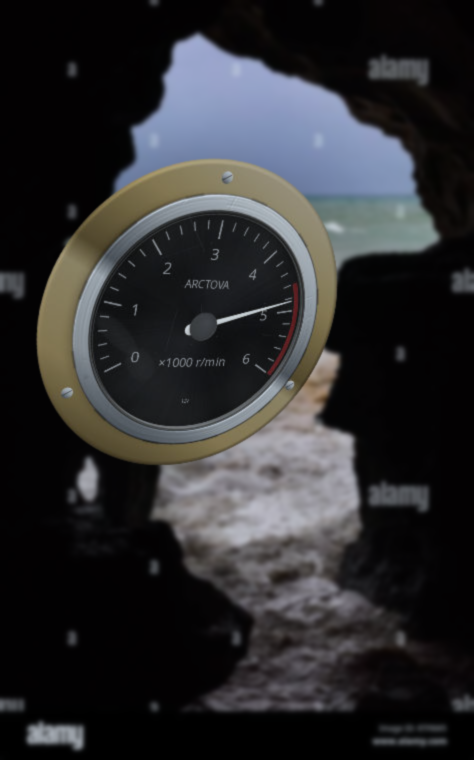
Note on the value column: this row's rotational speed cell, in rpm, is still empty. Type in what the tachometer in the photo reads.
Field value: 4800 rpm
